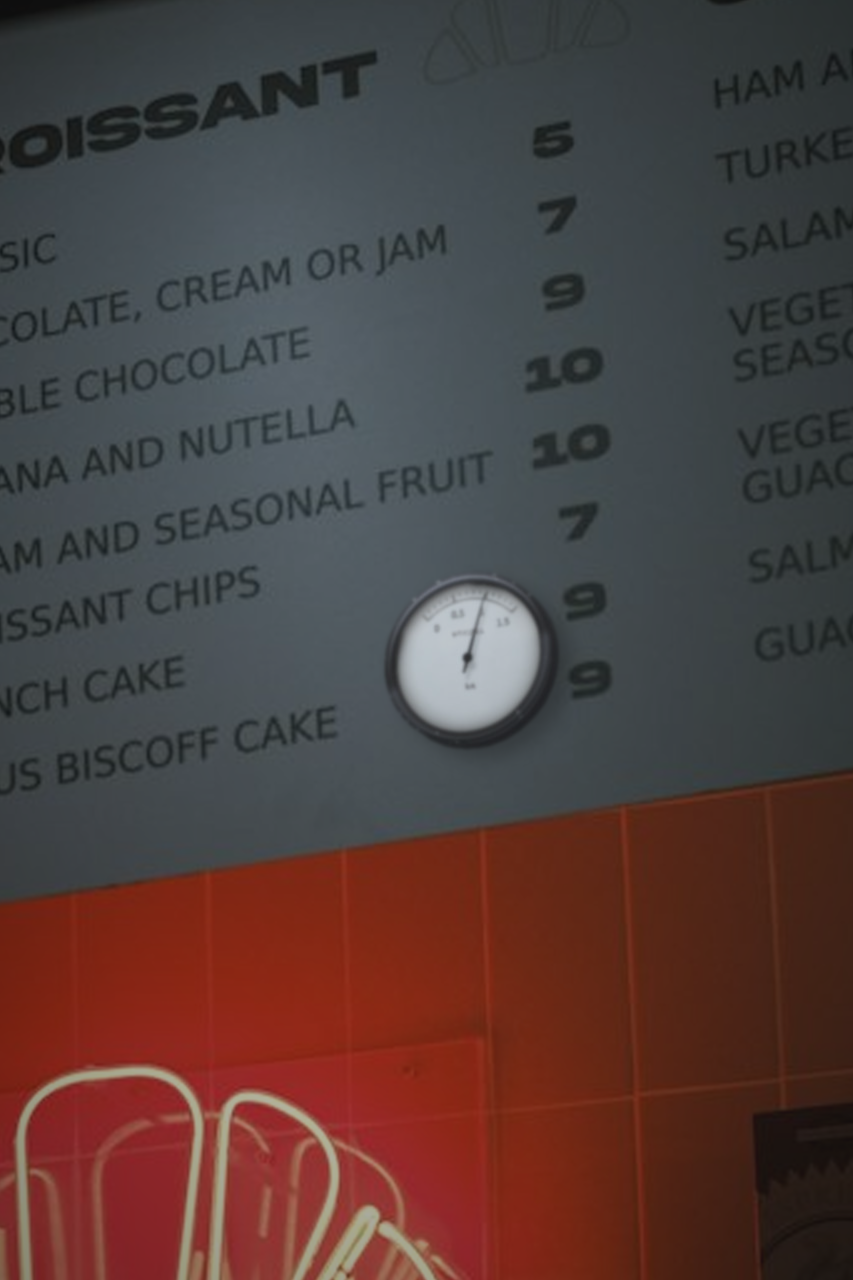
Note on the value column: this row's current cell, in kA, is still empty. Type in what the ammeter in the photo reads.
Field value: 1 kA
